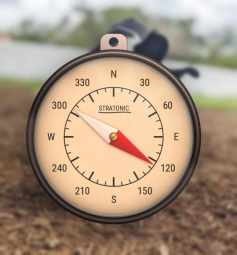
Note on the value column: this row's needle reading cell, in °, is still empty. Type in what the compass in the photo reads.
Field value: 125 °
